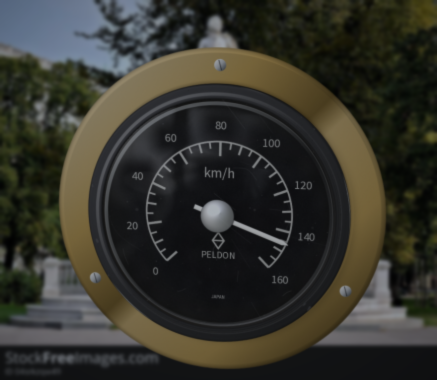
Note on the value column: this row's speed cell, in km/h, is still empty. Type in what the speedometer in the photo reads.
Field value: 145 km/h
